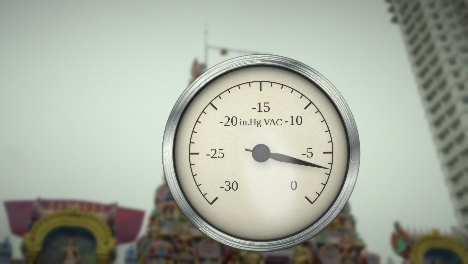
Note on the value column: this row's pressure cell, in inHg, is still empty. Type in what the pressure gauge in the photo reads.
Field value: -3.5 inHg
